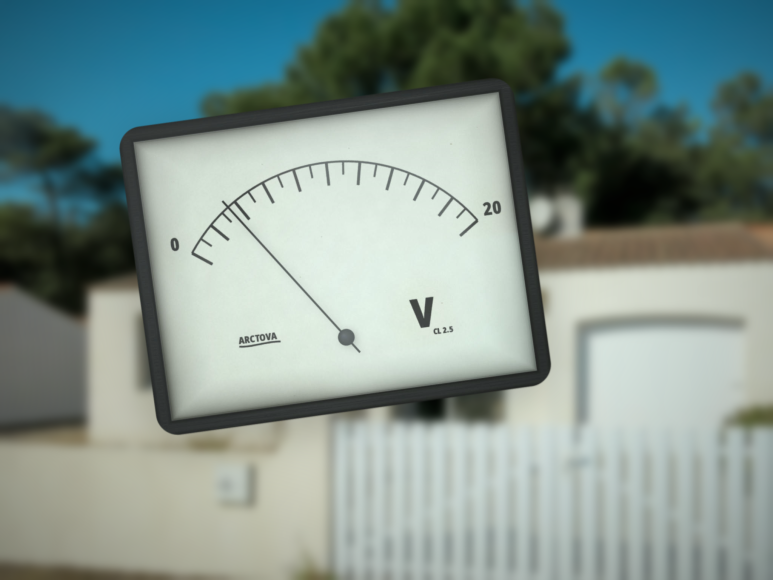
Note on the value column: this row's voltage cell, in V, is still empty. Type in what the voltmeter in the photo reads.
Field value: 3.5 V
